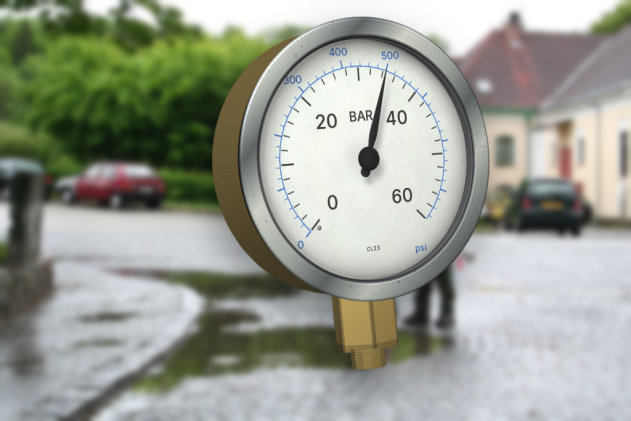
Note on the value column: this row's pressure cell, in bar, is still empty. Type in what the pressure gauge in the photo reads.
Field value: 34 bar
